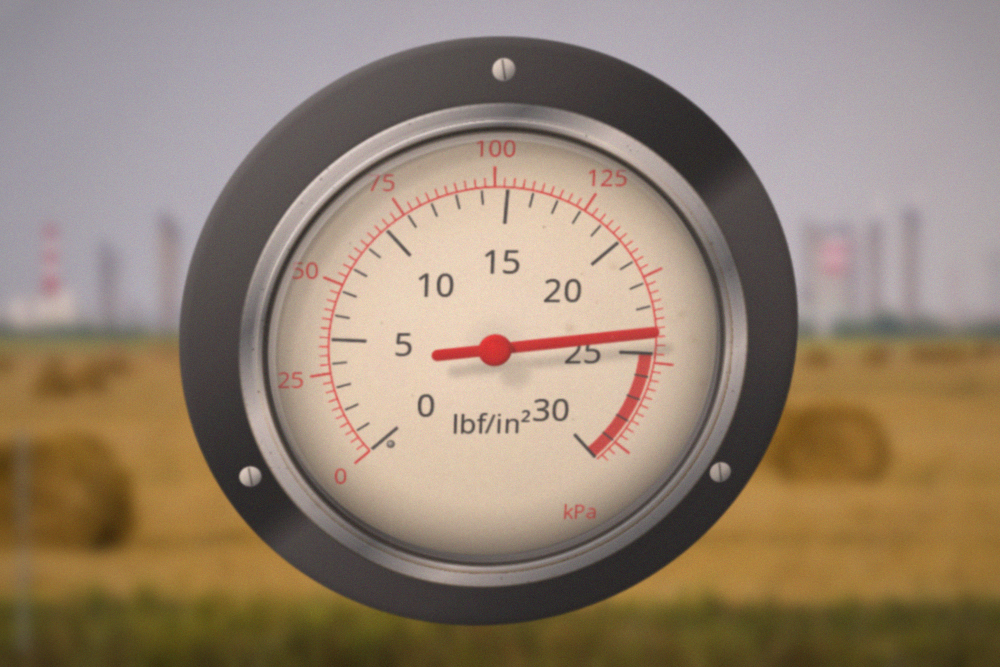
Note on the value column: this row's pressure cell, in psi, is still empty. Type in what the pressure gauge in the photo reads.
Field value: 24 psi
